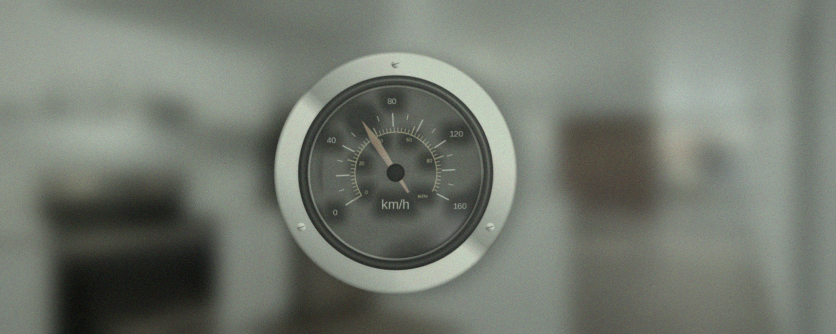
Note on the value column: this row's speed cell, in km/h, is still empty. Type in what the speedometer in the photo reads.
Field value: 60 km/h
